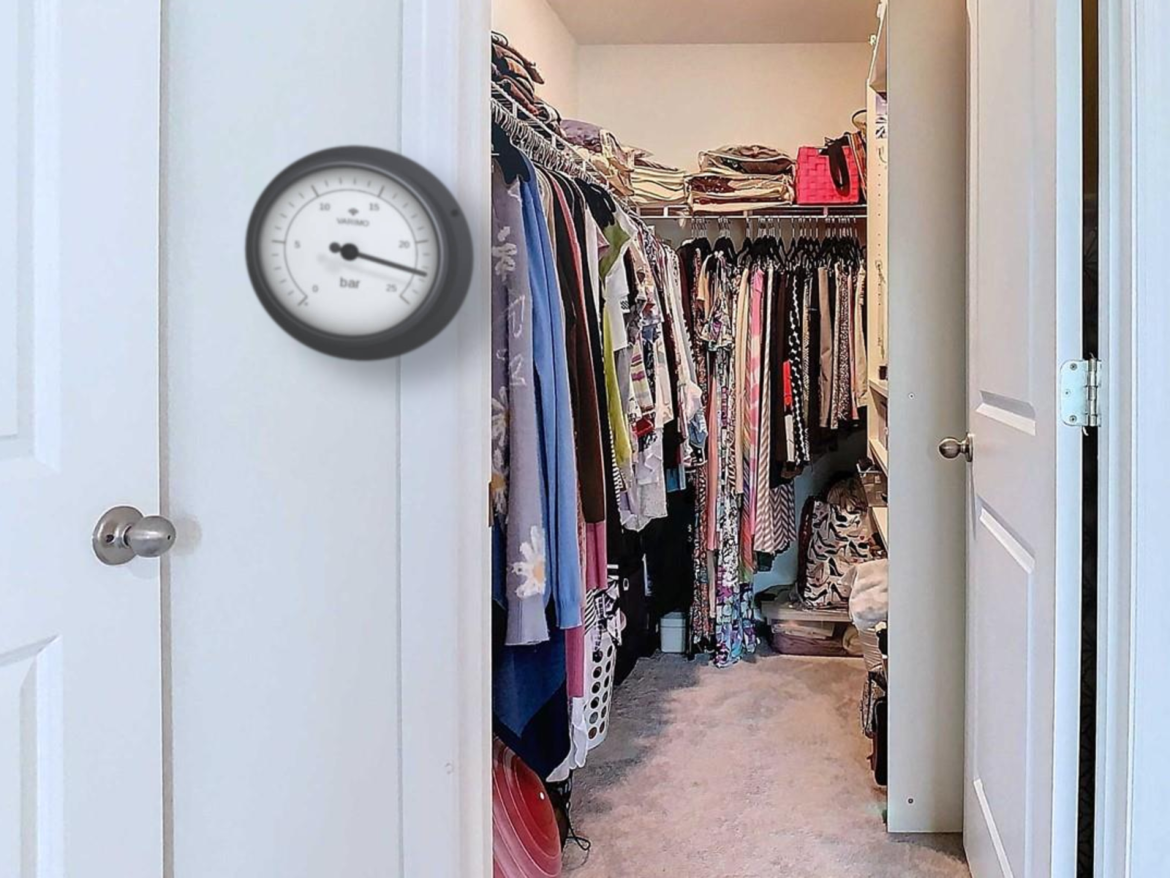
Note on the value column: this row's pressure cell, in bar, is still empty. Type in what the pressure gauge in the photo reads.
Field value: 22.5 bar
